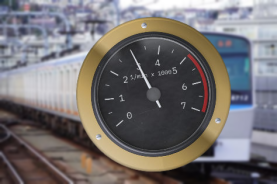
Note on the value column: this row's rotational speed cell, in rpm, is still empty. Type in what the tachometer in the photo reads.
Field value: 3000 rpm
